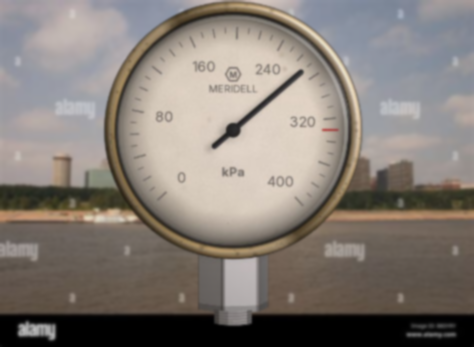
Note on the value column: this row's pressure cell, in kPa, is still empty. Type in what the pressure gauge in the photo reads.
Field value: 270 kPa
